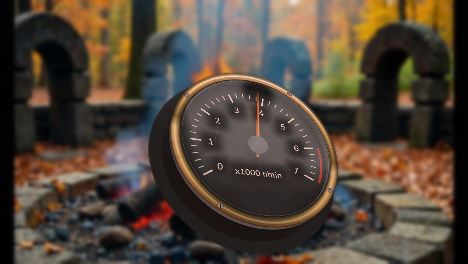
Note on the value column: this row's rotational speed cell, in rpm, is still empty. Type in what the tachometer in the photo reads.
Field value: 3800 rpm
